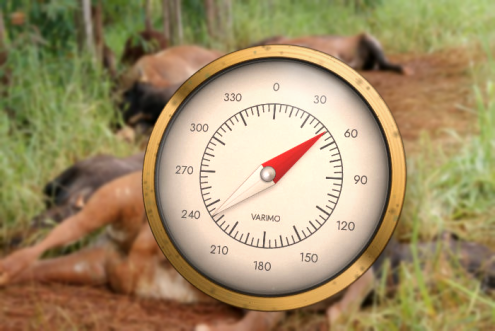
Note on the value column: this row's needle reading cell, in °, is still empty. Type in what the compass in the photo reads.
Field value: 50 °
